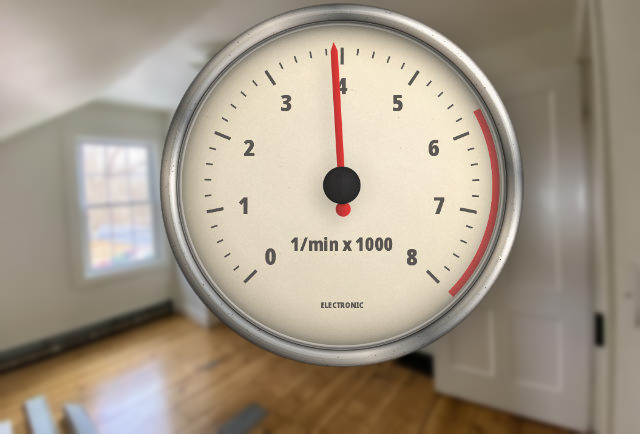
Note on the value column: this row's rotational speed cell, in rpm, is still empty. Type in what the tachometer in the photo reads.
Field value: 3900 rpm
